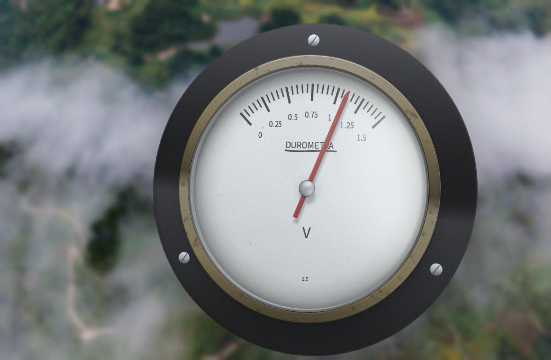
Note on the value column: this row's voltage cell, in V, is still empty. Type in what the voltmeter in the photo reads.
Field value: 1.1 V
